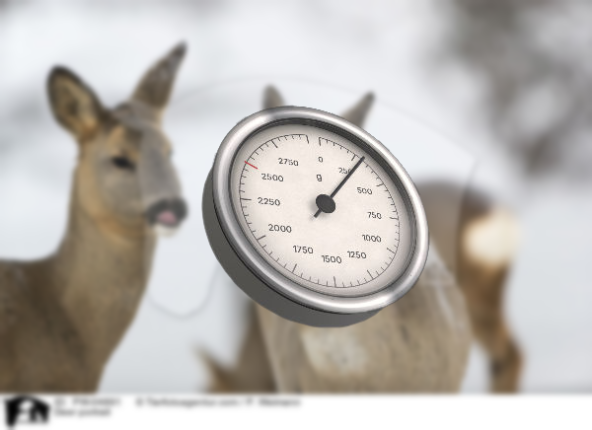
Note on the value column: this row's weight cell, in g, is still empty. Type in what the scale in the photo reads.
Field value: 300 g
